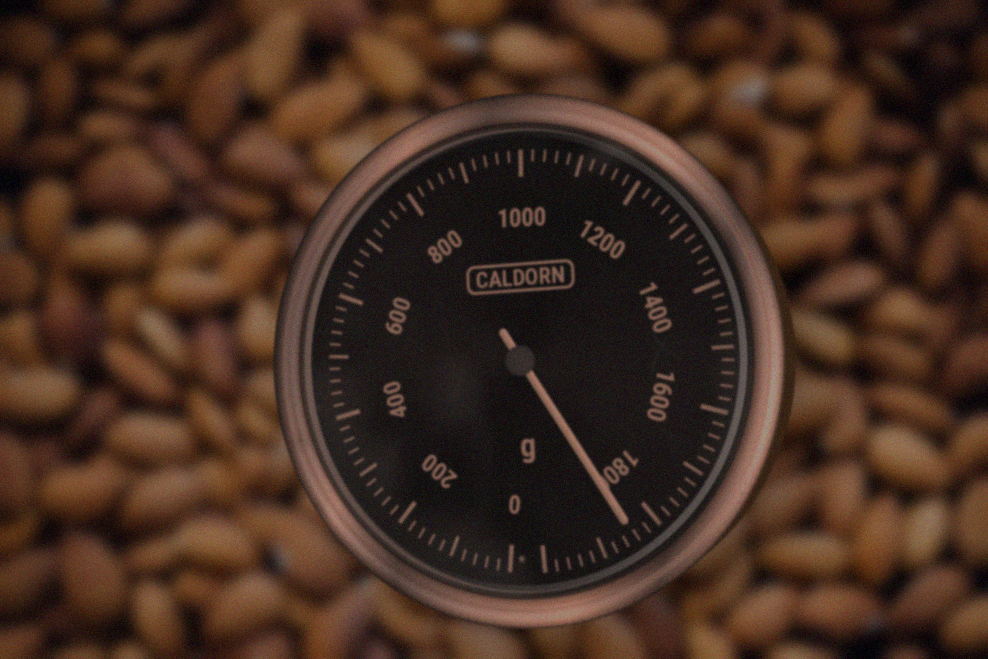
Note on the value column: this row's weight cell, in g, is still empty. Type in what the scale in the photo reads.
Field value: 1840 g
